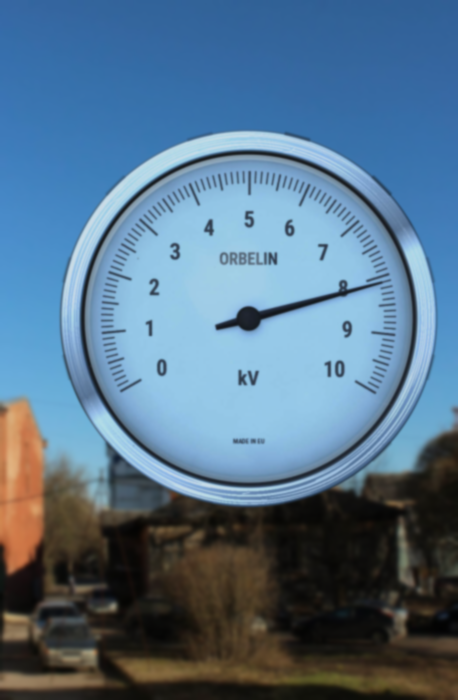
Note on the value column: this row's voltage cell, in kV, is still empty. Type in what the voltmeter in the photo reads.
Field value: 8.1 kV
